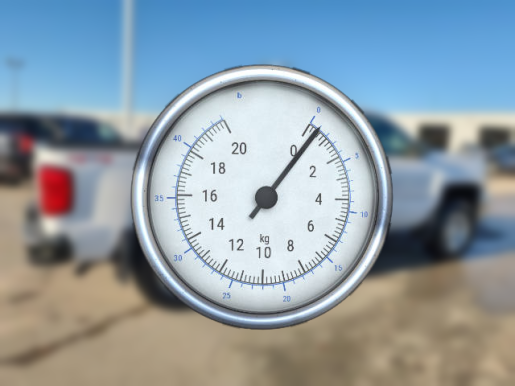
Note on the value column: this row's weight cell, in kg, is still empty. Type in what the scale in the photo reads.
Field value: 0.4 kg
